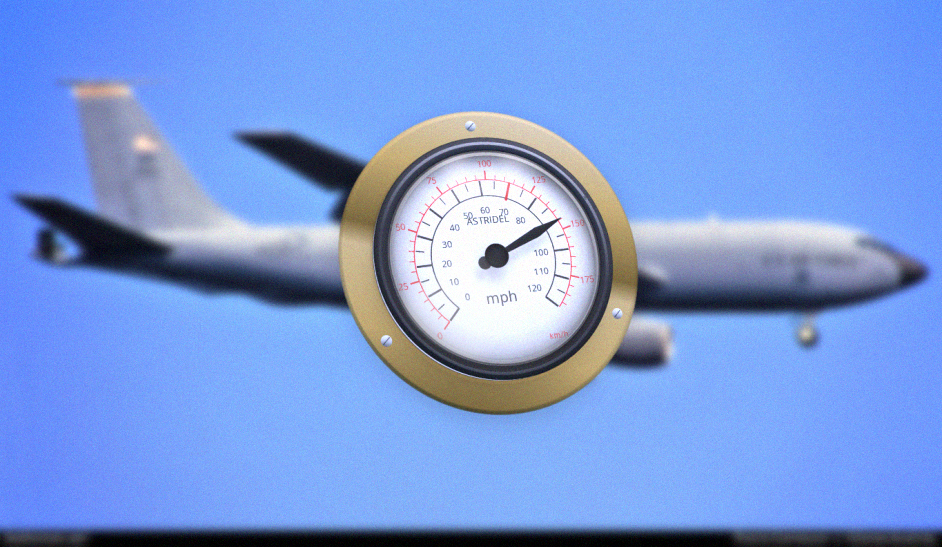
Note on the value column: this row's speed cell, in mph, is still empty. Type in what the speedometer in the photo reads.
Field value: 90 mph
